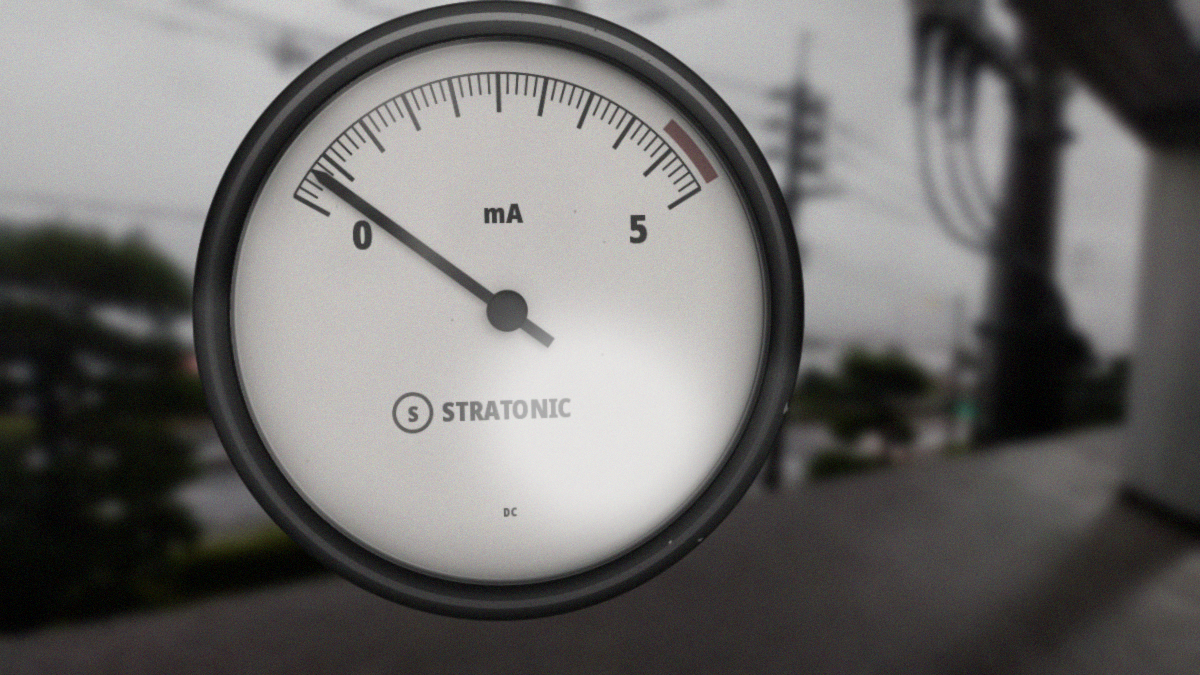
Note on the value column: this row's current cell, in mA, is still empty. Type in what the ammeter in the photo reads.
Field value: 0.3 mA
